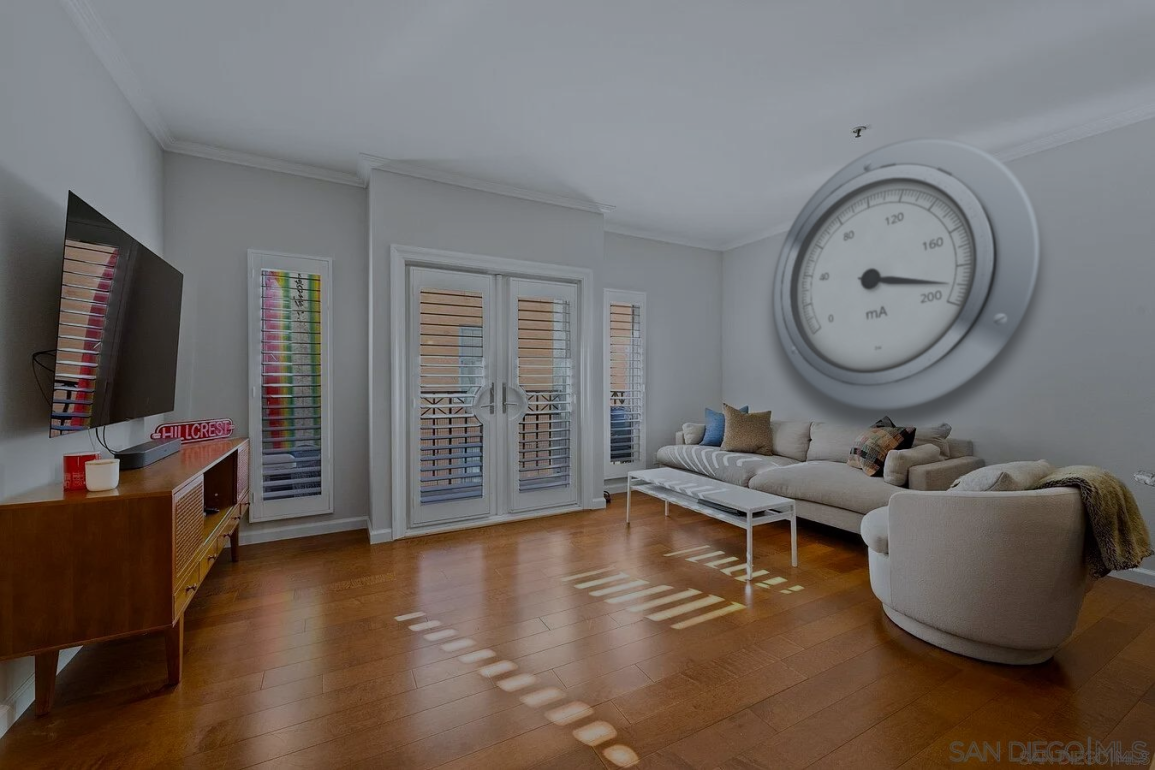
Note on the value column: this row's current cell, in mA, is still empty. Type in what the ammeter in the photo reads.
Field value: 190 mA
